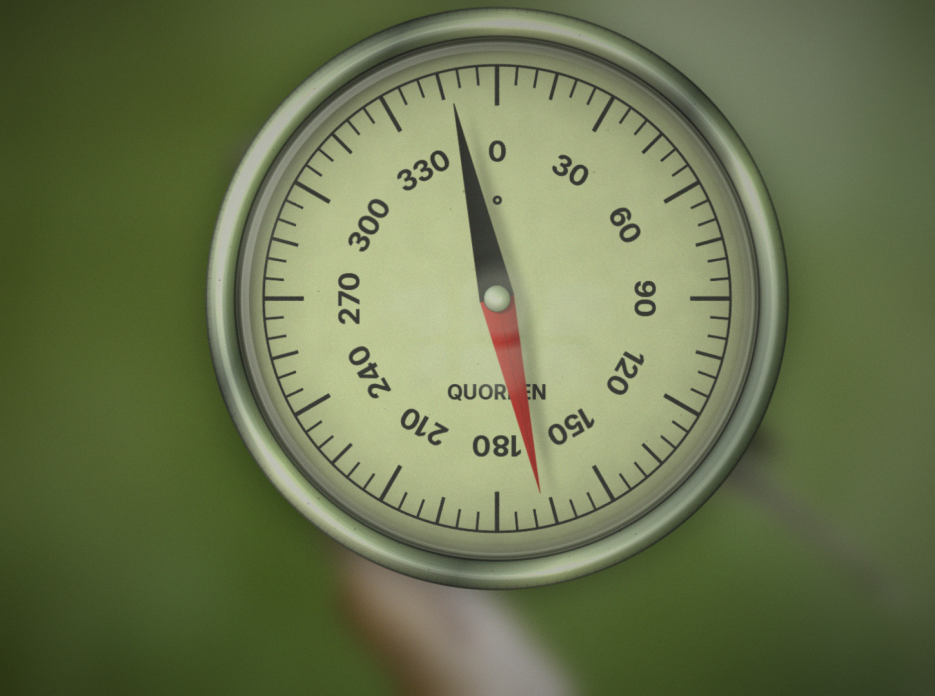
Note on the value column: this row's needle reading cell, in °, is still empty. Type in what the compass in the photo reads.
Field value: 167.5 °
